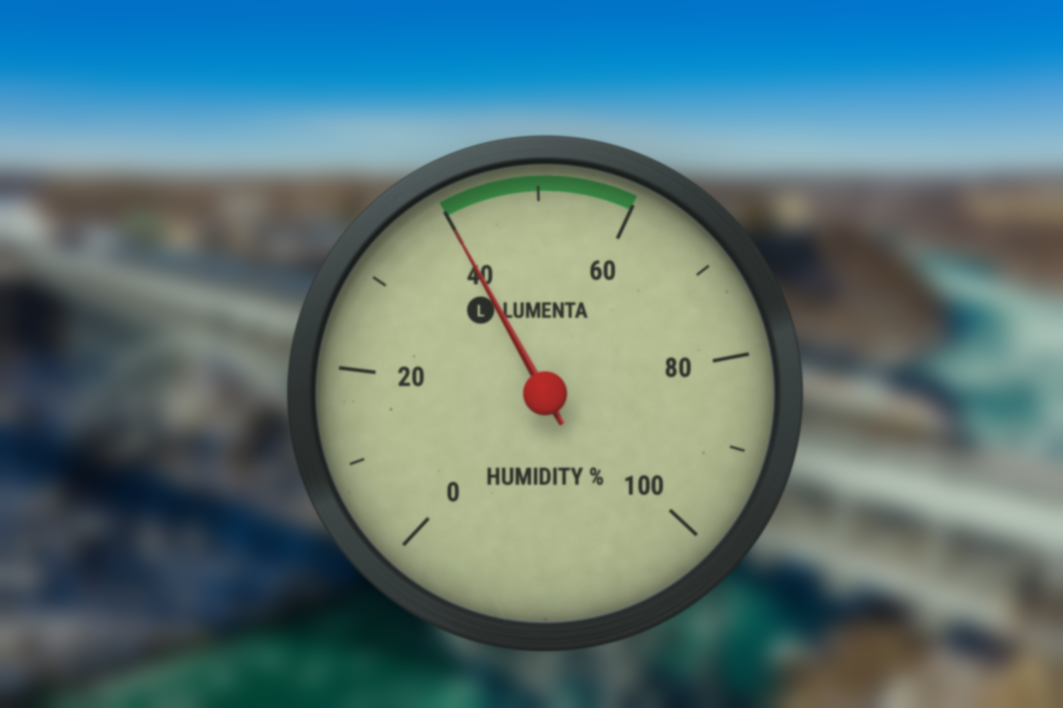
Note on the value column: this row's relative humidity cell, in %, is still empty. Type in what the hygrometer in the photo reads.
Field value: 40 %
